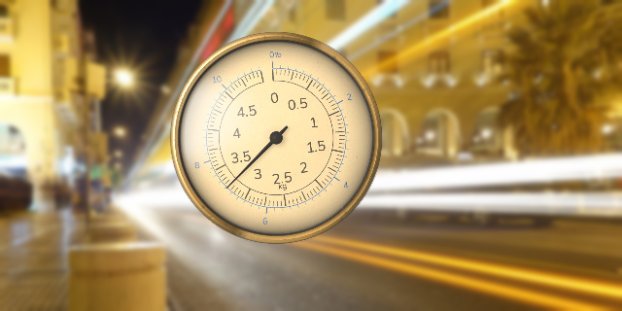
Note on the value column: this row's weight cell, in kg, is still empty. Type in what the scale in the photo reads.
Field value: 3.25 kg
